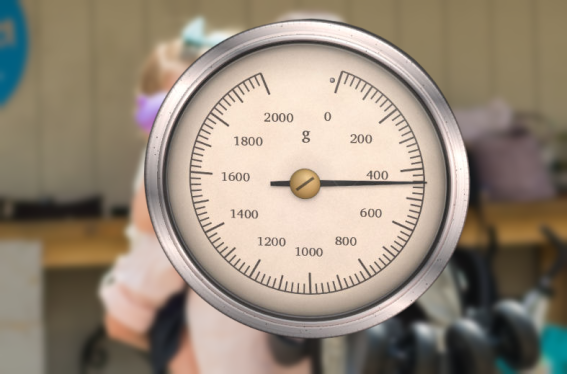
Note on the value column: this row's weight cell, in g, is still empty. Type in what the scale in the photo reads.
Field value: 440 g
